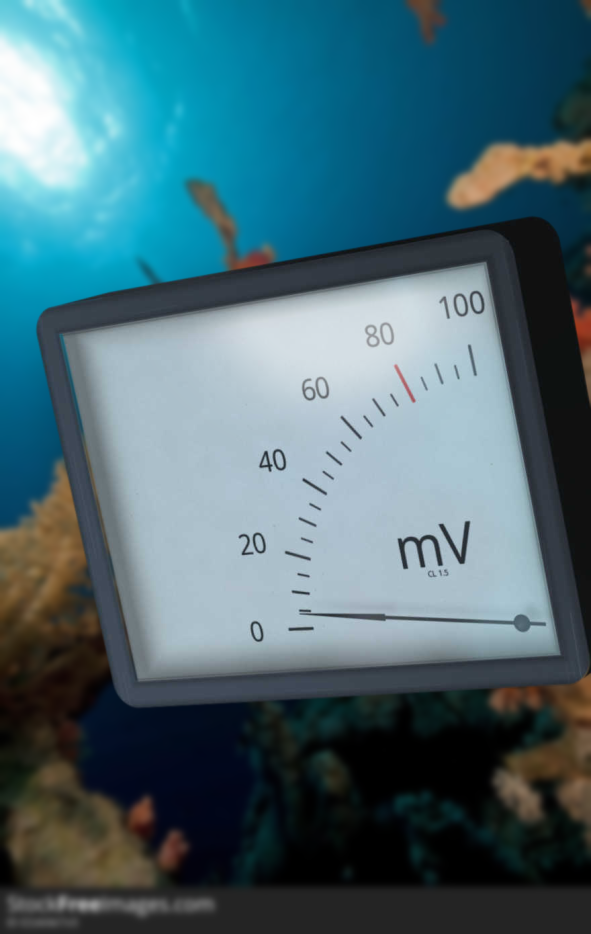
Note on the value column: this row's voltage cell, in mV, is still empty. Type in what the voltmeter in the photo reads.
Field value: 5 mV
